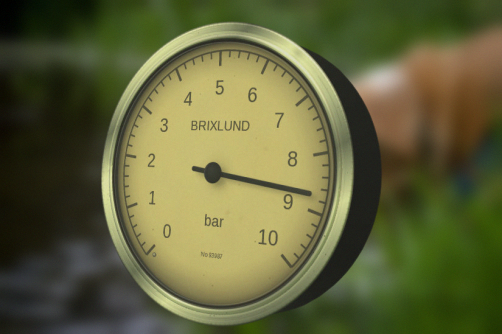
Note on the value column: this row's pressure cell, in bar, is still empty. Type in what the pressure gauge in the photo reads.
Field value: 8.7 bar
